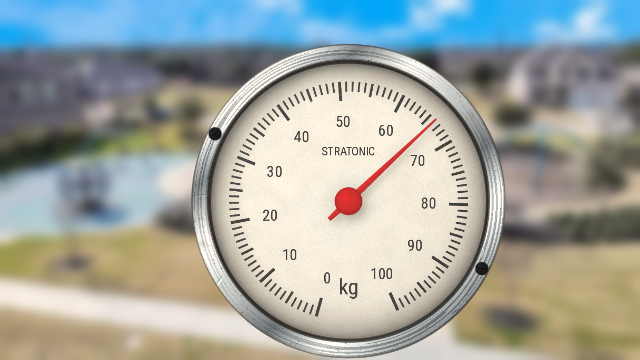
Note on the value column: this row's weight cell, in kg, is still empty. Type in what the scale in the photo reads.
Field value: 66 kg
